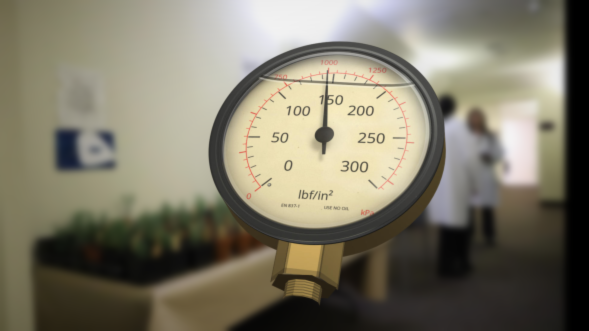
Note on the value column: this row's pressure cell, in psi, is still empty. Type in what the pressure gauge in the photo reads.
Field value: 145 psi
